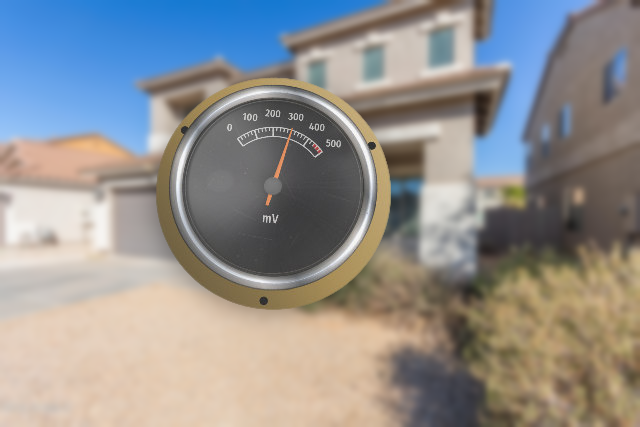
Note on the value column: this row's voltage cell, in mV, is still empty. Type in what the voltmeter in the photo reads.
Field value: 300 mV
